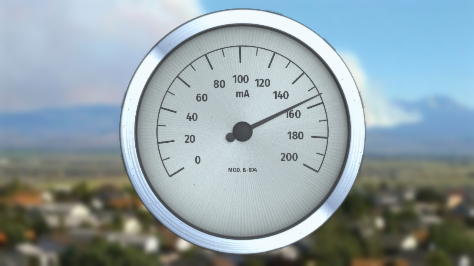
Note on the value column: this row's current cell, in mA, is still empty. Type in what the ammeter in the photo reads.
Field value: 155 mA
